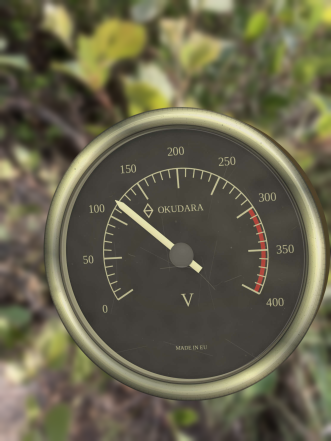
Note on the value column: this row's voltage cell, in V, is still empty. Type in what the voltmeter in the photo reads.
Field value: 120 V
